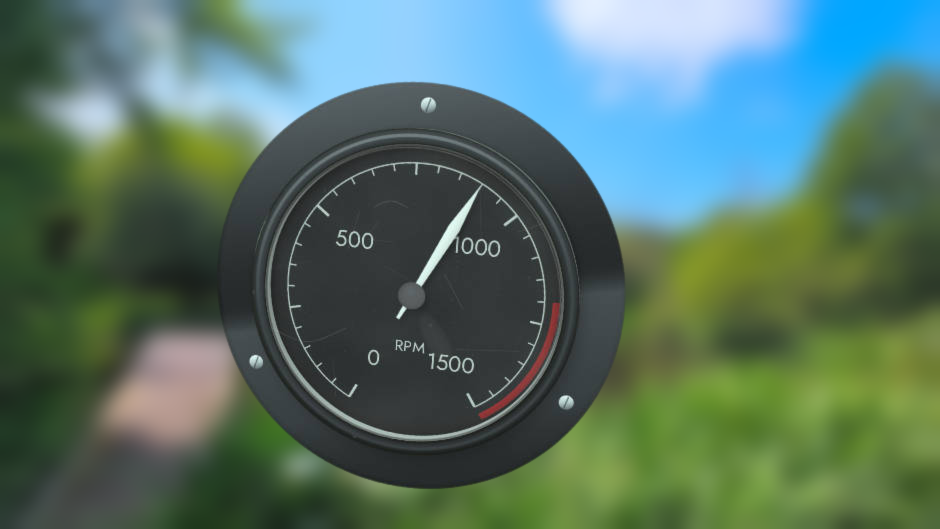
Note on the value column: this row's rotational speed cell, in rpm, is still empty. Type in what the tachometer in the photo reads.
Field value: 900 rpm
